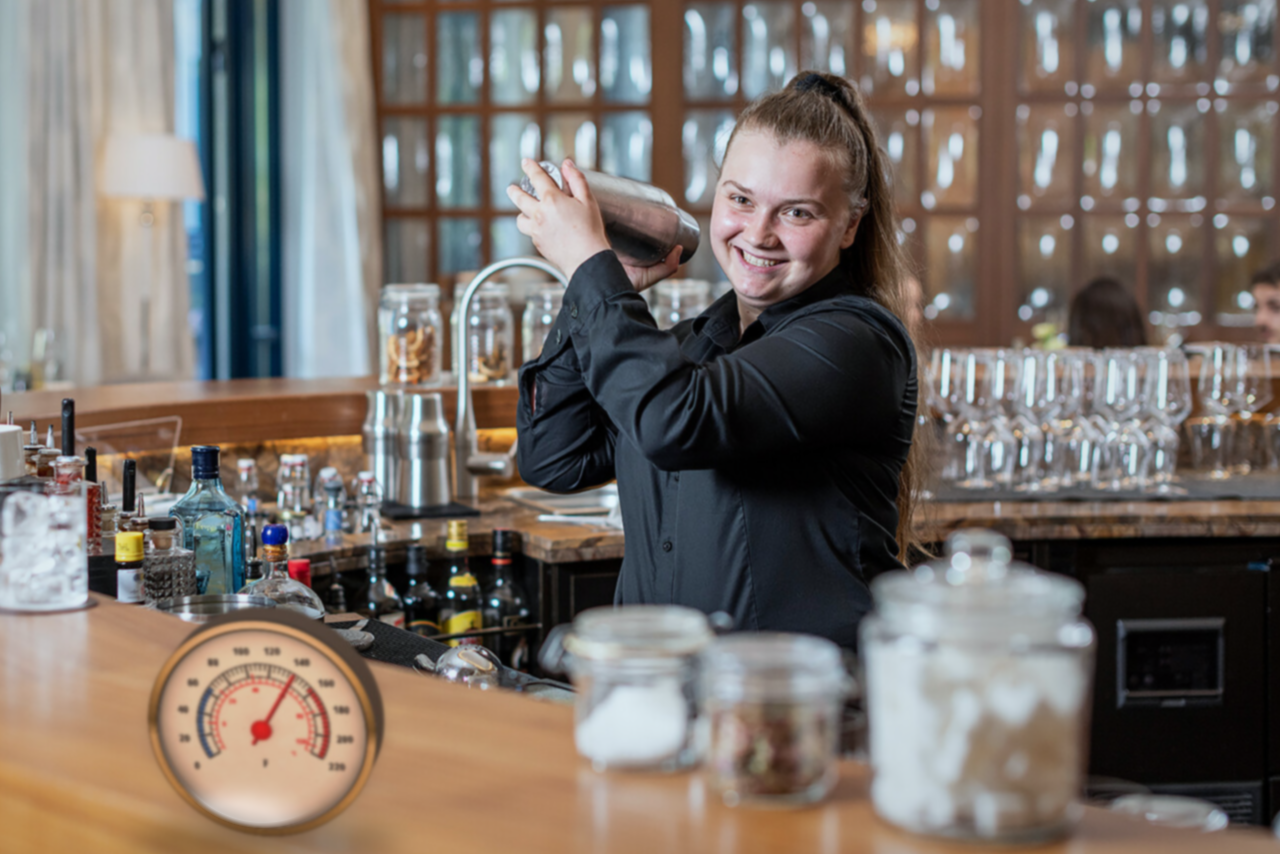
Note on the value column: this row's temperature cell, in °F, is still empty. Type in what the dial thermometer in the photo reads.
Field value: 140 °F
